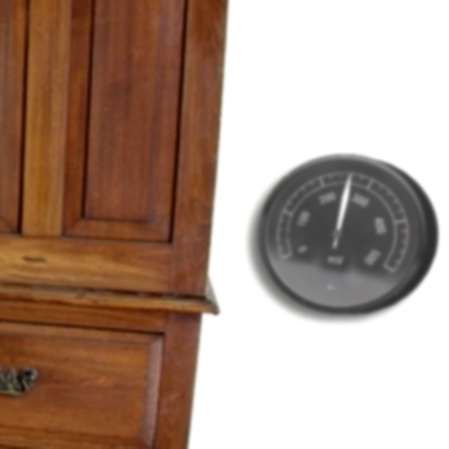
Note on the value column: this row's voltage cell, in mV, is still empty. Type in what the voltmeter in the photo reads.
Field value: 260 mV
